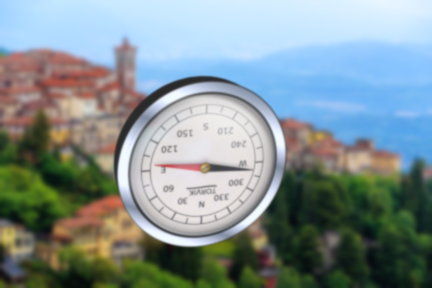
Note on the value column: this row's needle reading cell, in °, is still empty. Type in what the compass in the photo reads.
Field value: 97.5 °
